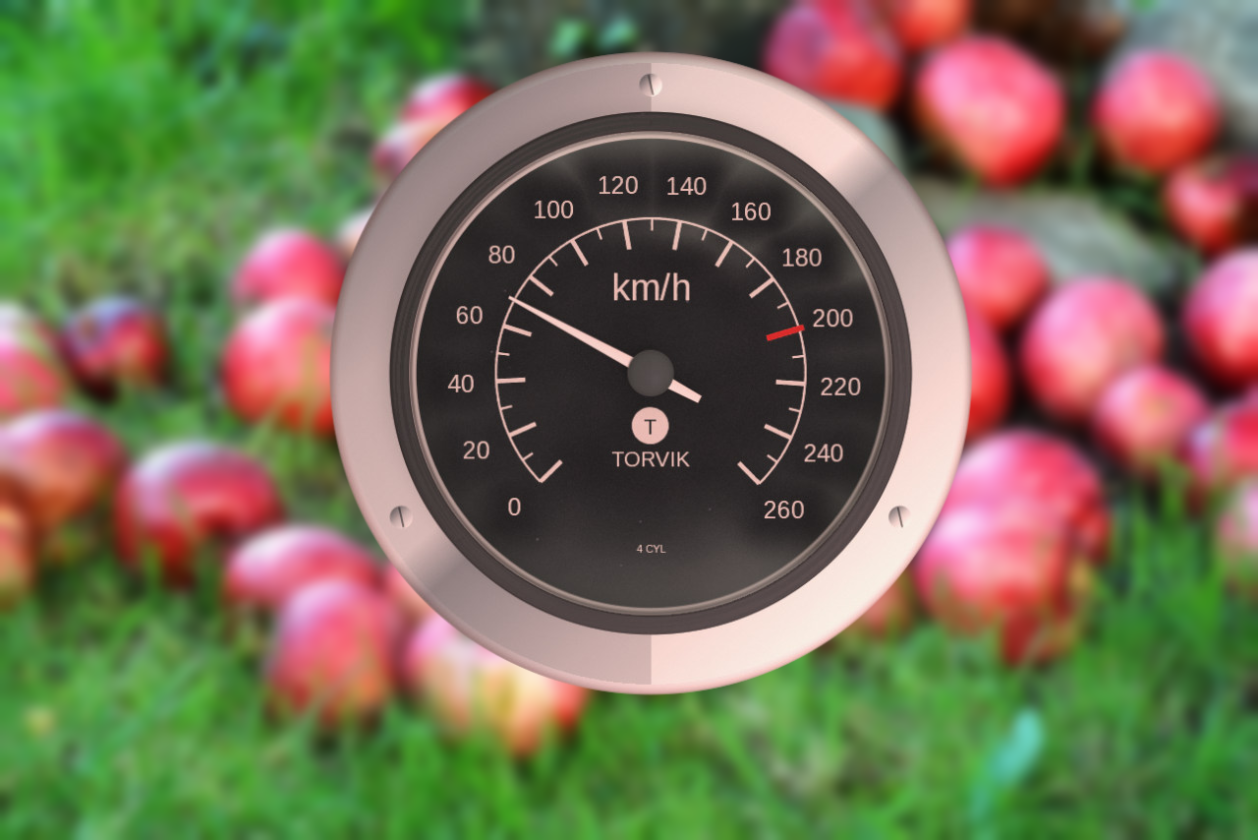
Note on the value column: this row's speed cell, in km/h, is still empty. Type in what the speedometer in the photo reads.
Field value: 70 km/h
